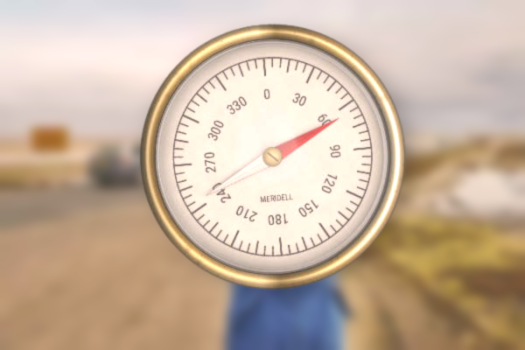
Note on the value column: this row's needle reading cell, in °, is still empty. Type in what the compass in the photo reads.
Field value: 65 °
